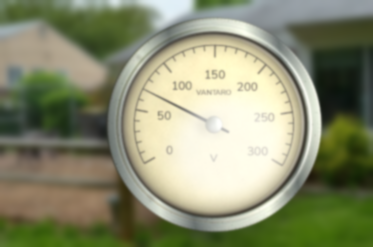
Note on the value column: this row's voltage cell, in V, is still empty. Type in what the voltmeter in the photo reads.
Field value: 70 V
